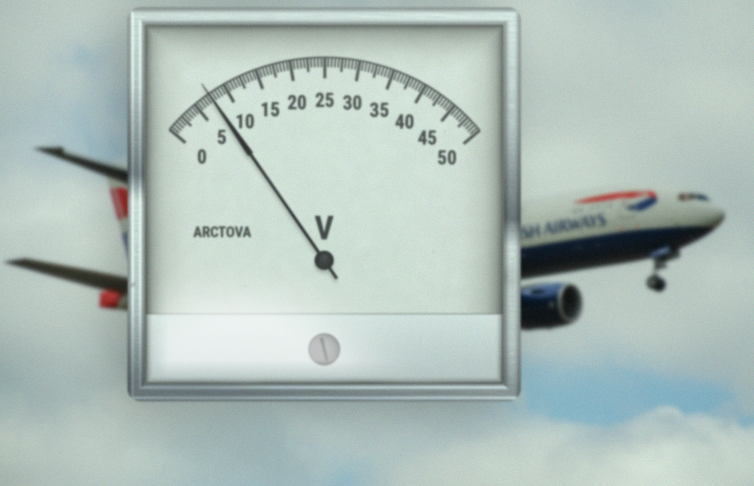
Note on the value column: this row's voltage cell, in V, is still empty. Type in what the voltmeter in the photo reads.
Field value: 7.5 V
